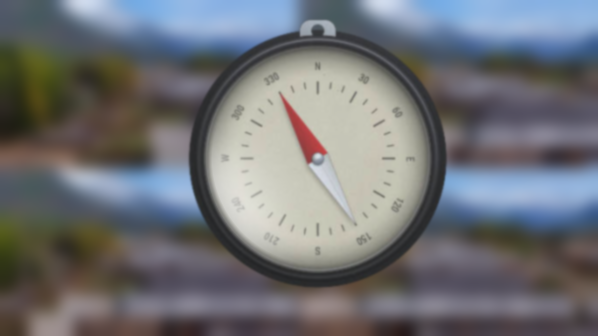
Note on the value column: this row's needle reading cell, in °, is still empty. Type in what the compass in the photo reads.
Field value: 330 °
